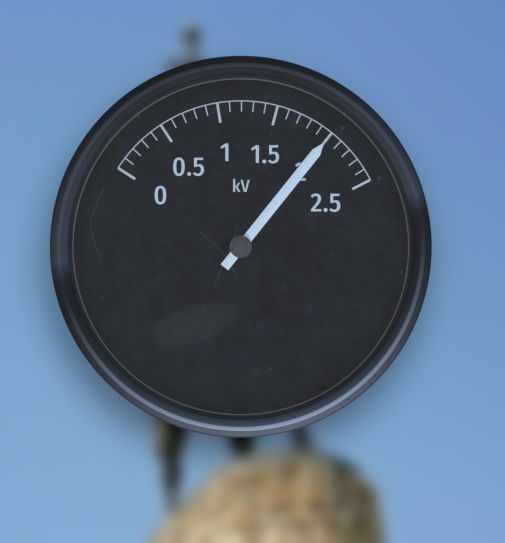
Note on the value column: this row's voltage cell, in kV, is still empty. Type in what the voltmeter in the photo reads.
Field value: 2 kV
